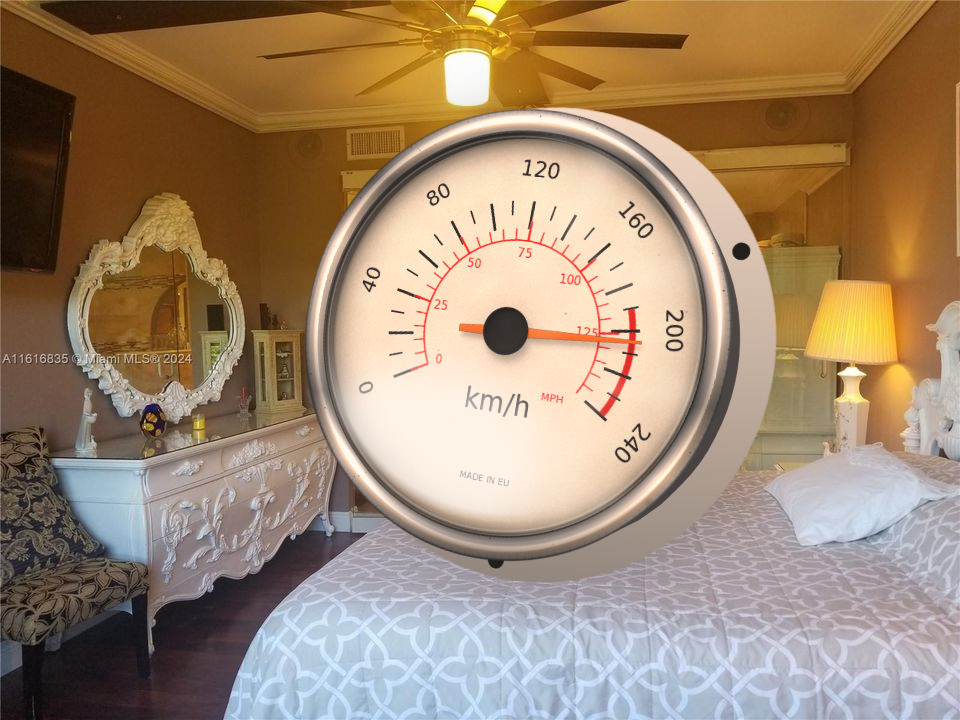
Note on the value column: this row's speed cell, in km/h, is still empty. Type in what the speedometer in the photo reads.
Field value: 205 km/h
